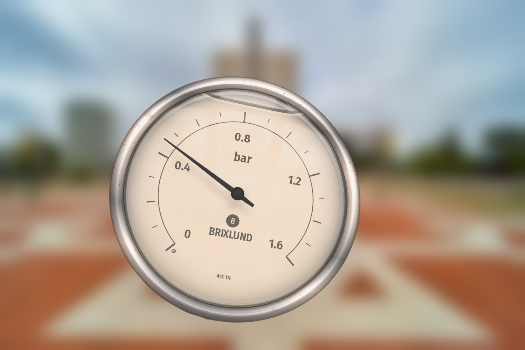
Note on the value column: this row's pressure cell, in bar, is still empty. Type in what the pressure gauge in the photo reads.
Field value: 0.45 bar
